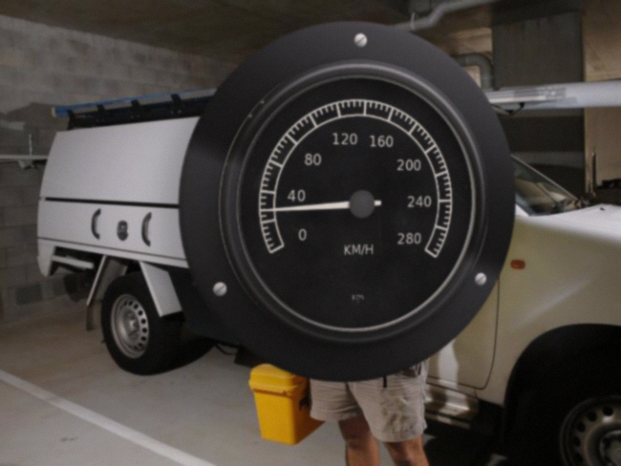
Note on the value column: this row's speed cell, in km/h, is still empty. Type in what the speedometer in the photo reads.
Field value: 28 km/h
